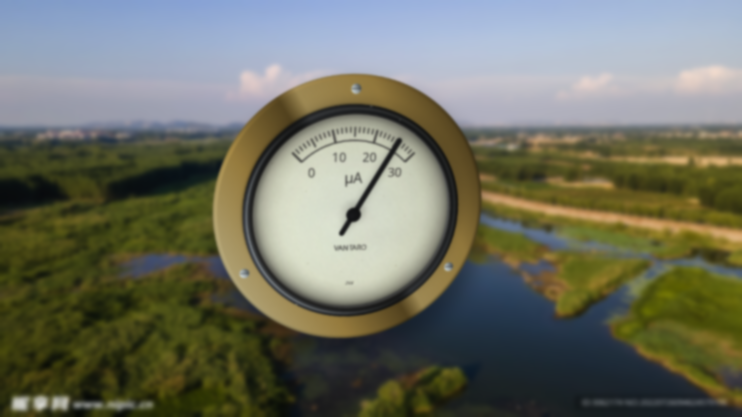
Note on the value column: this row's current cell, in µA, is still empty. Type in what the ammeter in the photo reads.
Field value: 25 µA
